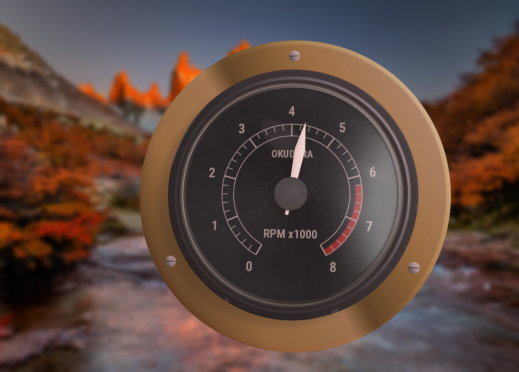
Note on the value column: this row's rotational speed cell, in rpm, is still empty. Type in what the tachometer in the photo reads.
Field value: 4300 rpm
